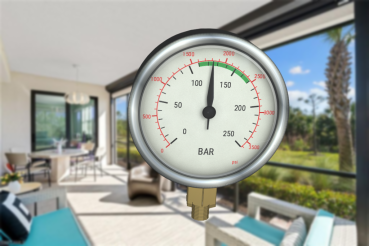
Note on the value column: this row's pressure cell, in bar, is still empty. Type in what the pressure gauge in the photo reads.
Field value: 125 bar
